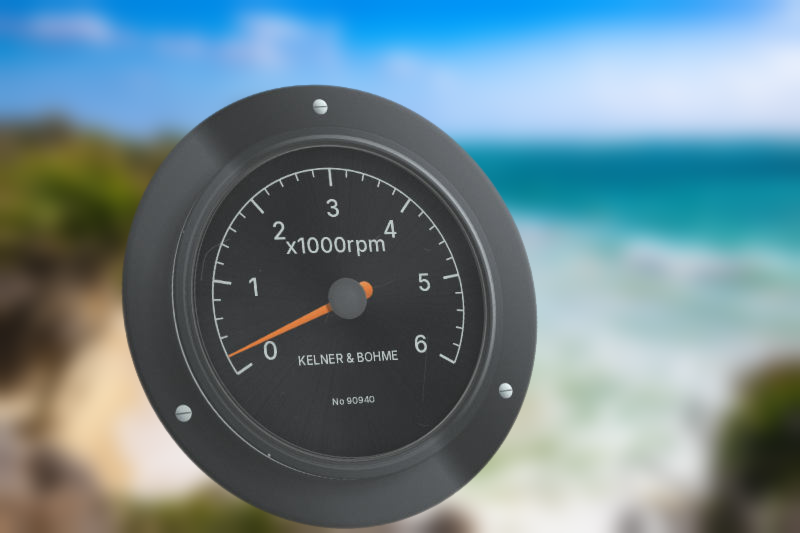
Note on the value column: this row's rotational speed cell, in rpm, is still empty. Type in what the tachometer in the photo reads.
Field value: 200 rpm
